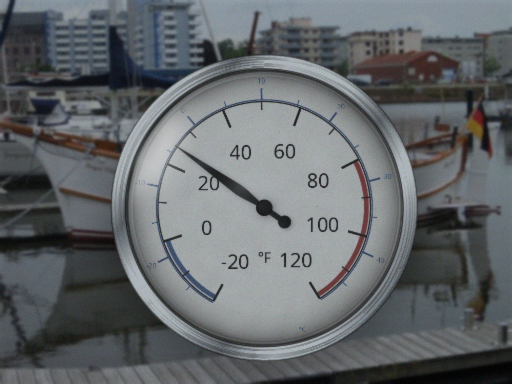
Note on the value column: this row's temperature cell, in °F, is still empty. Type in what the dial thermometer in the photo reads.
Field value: 25 °F
